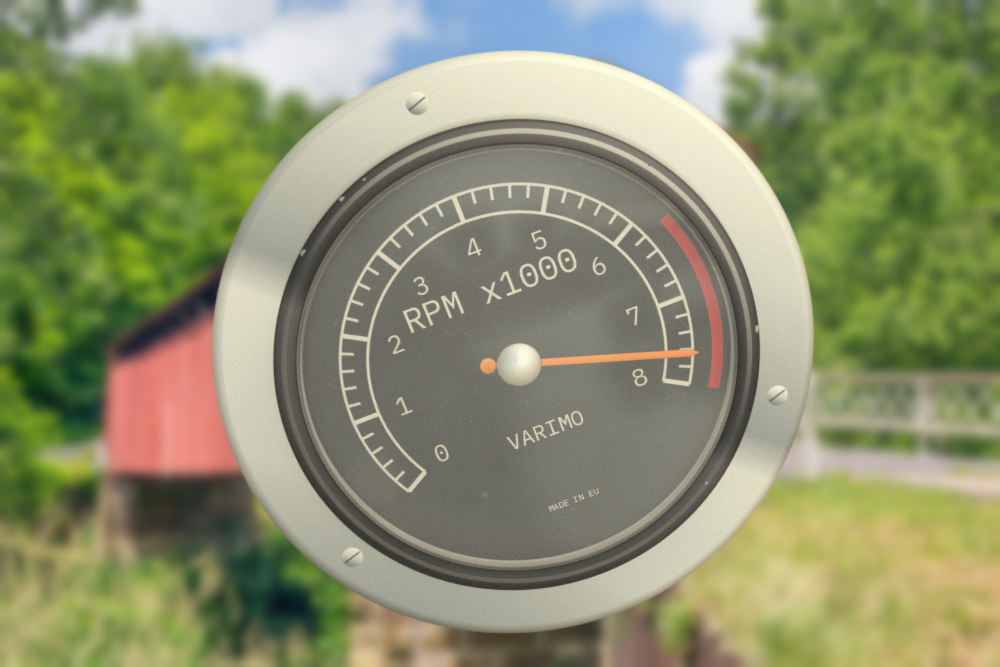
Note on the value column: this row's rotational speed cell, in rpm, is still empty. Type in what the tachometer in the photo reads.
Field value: 7600 rpm
